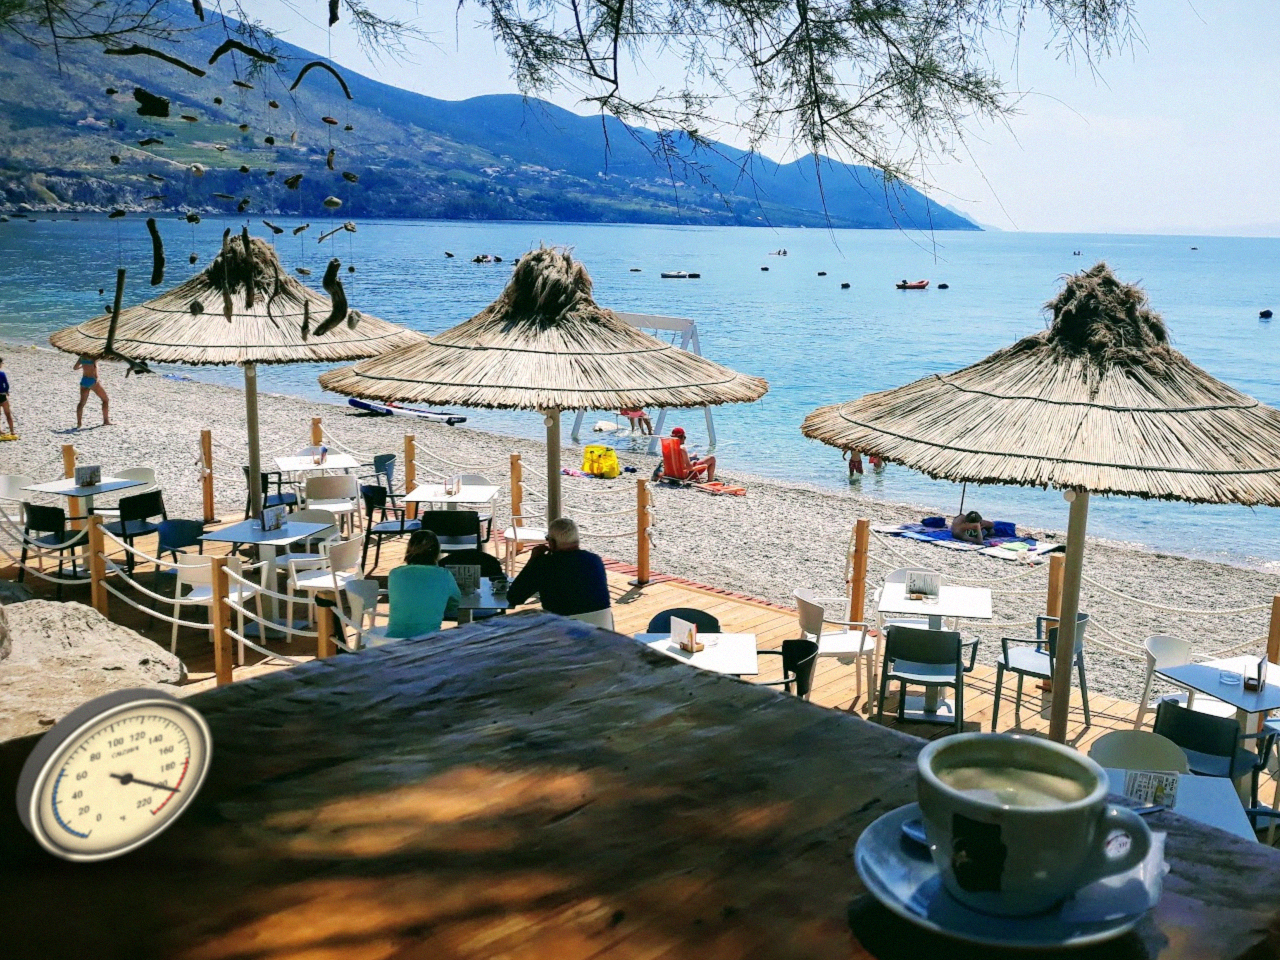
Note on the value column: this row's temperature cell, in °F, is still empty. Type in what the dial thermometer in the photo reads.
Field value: 200 °F
